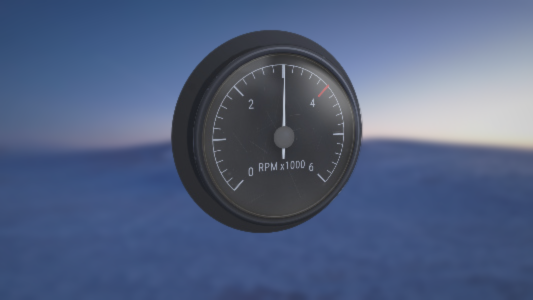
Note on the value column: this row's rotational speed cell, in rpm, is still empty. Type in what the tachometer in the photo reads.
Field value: 3000 rpm
